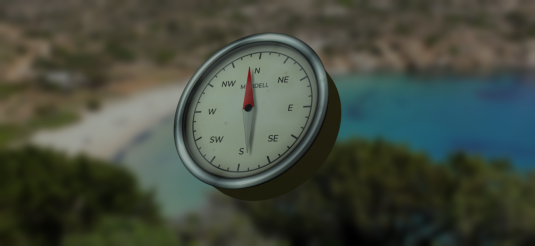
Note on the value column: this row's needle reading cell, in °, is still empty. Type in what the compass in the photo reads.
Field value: 350 °
